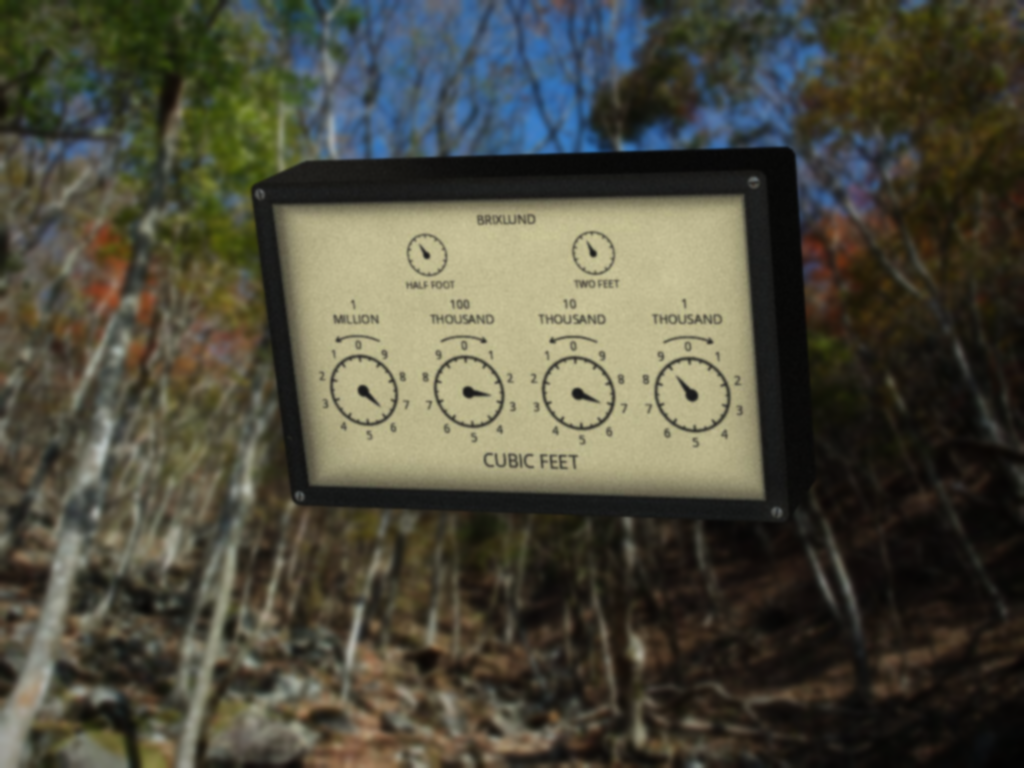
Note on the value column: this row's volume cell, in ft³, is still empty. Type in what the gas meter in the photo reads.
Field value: 626900 ft³
